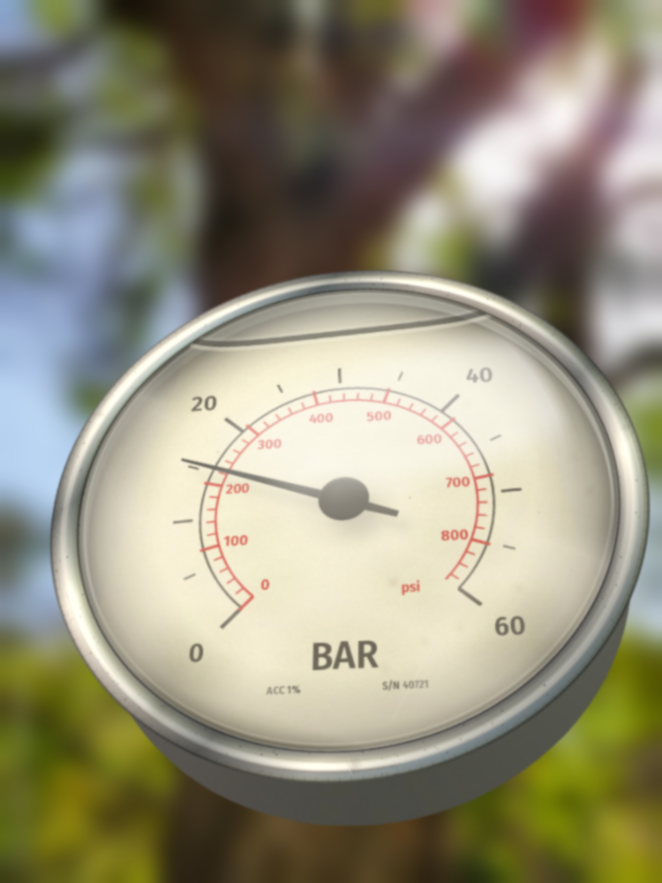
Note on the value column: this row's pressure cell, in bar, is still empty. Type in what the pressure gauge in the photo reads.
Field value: 15 bar
